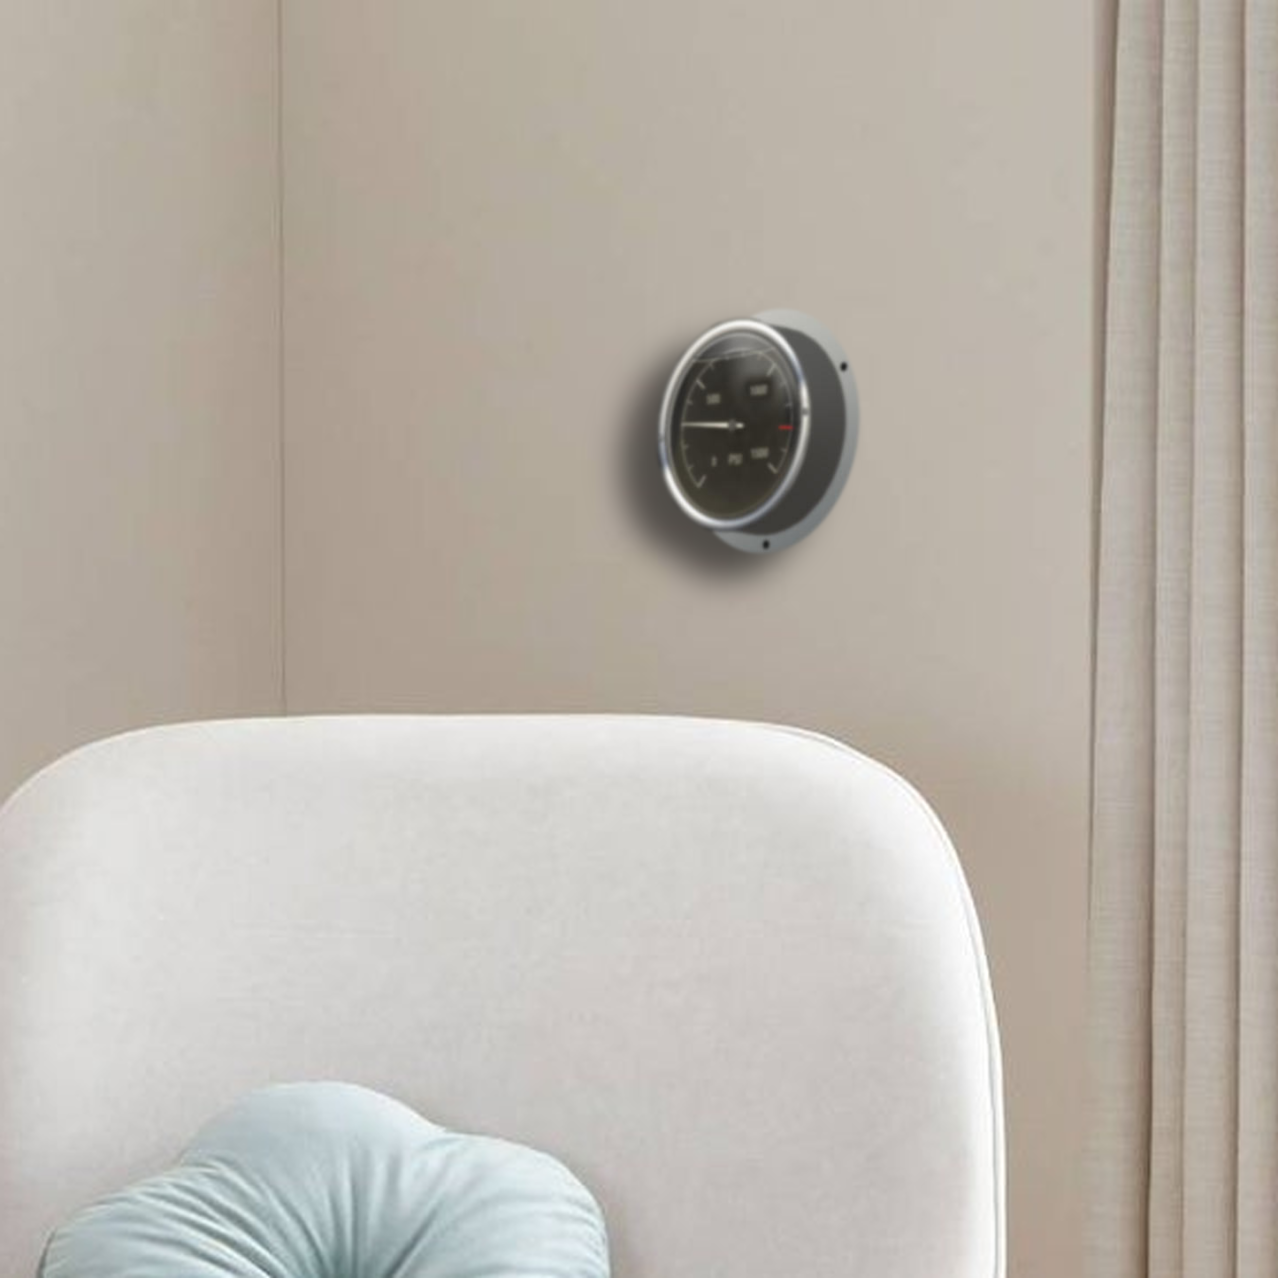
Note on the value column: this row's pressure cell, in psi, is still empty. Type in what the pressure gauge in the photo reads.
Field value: 300 psi
